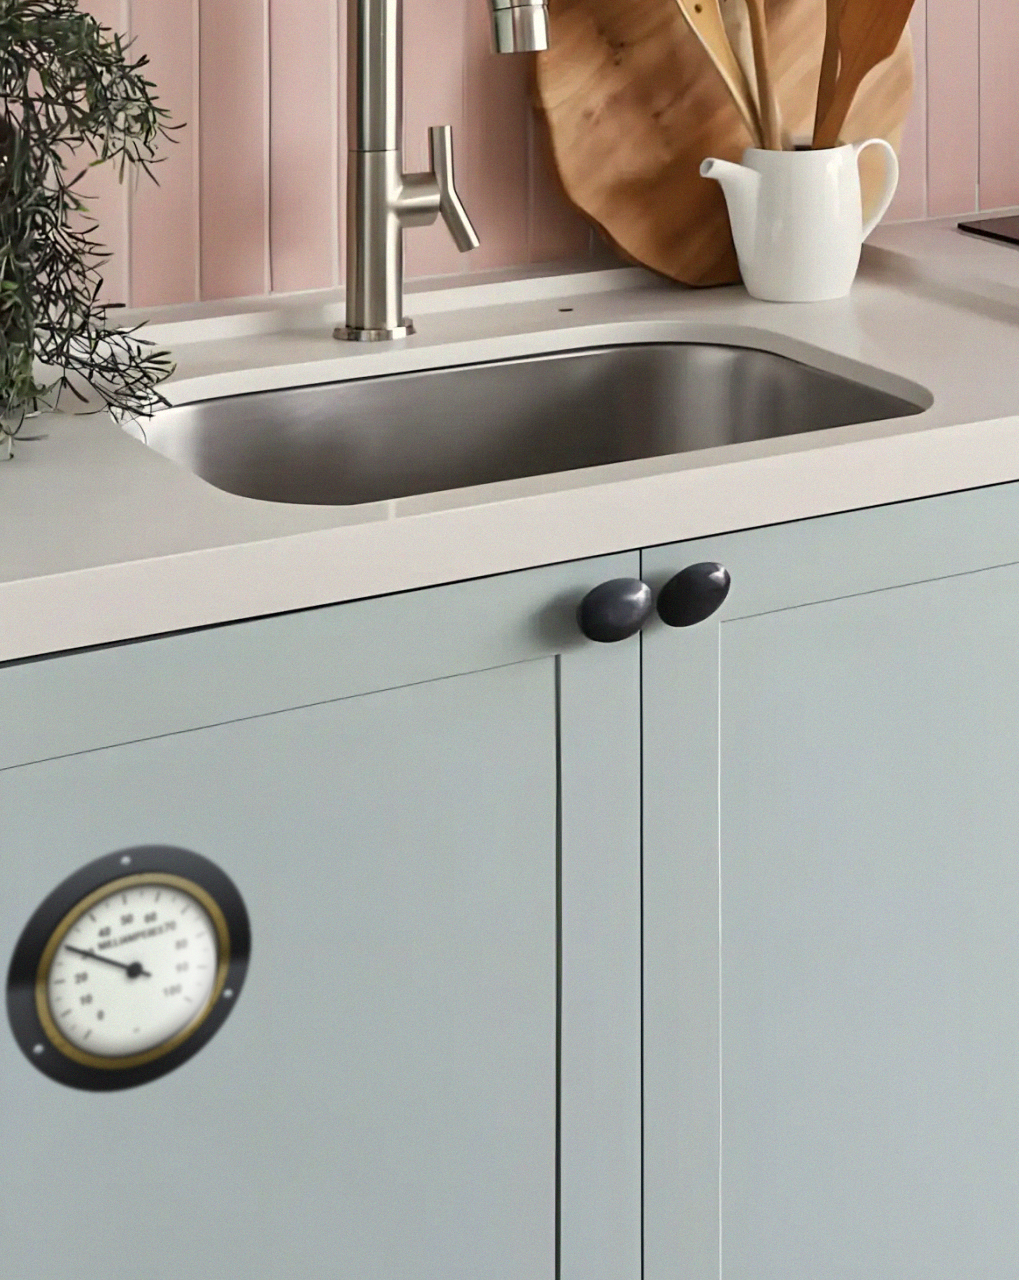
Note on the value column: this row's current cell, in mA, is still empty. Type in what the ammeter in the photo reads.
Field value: 30 mA
